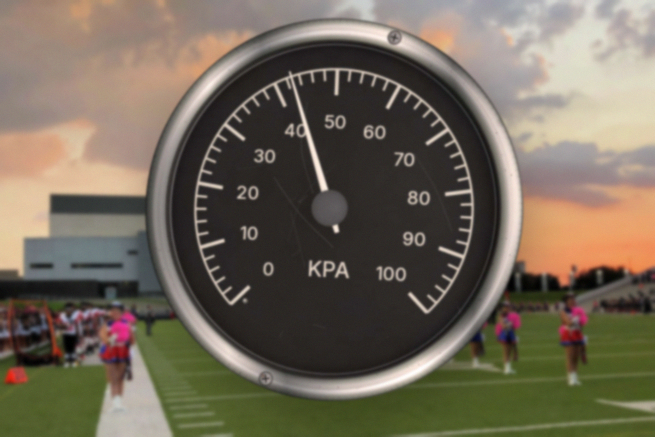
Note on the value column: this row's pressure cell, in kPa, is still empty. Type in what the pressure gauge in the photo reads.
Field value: 43 kPa
